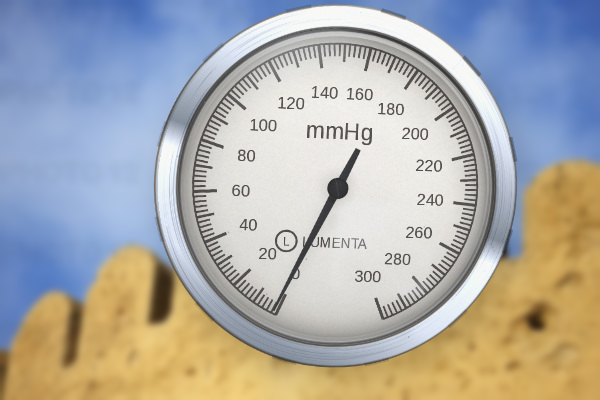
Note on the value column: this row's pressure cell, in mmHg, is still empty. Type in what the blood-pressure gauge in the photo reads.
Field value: 2 mmHg
